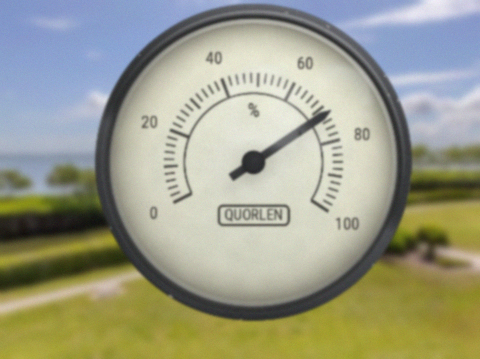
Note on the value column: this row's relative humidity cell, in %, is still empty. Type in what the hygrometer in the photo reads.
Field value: 72 %
